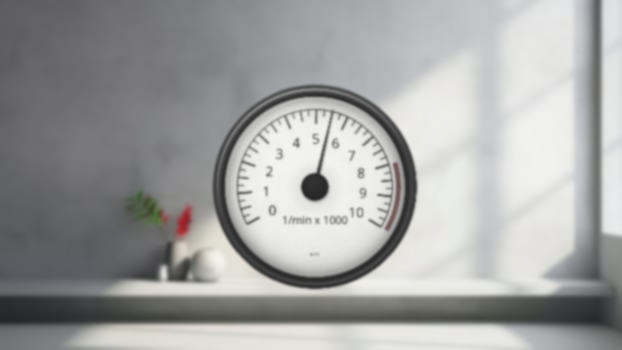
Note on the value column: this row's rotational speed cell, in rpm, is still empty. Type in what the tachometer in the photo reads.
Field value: 5500 rpm
